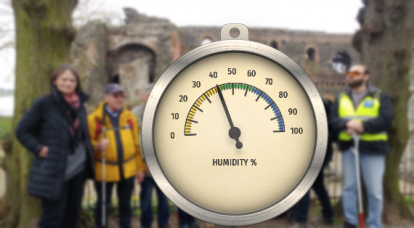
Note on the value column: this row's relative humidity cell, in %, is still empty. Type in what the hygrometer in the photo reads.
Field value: 40 %
